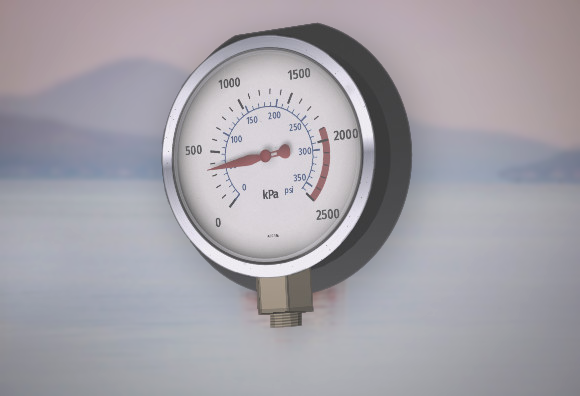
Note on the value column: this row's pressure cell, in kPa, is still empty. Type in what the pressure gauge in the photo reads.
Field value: 350 kPa
